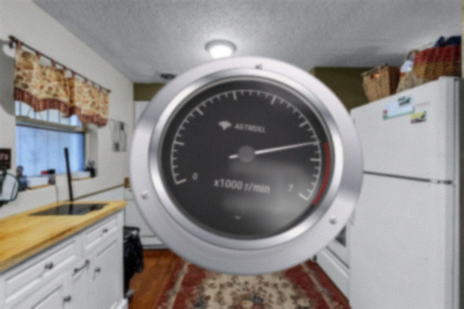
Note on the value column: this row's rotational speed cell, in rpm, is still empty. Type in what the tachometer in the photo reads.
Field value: 5600 rpm
